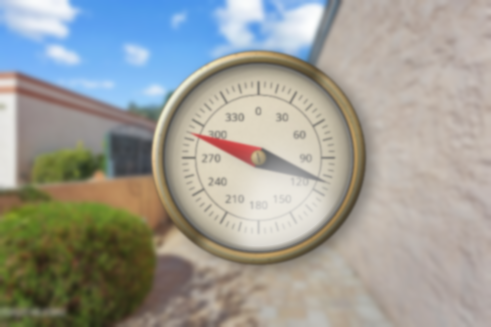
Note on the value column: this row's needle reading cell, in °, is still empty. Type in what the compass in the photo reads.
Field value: 290 °
